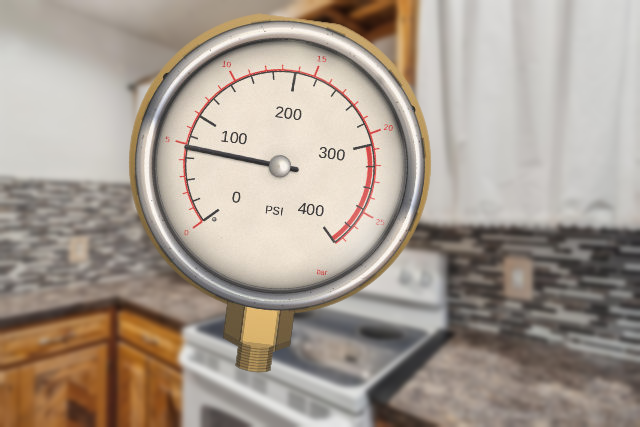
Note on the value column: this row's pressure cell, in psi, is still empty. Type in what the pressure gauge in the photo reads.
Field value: 70 psi
